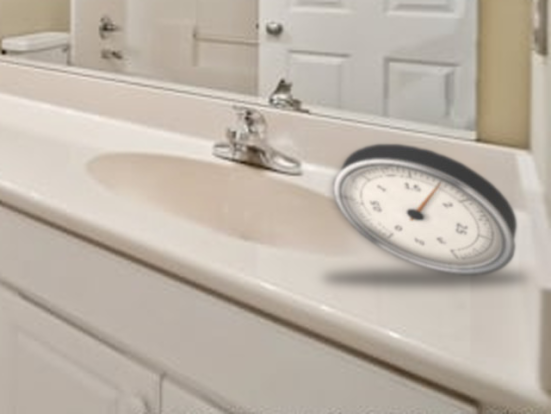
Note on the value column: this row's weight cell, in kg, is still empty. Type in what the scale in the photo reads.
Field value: 1.75 kg
